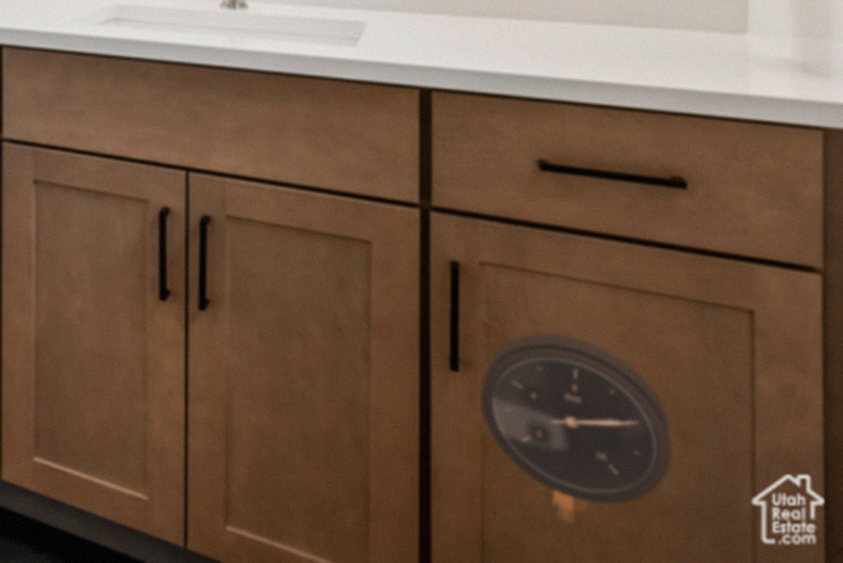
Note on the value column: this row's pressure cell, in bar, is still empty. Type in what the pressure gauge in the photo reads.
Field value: 12 bar
